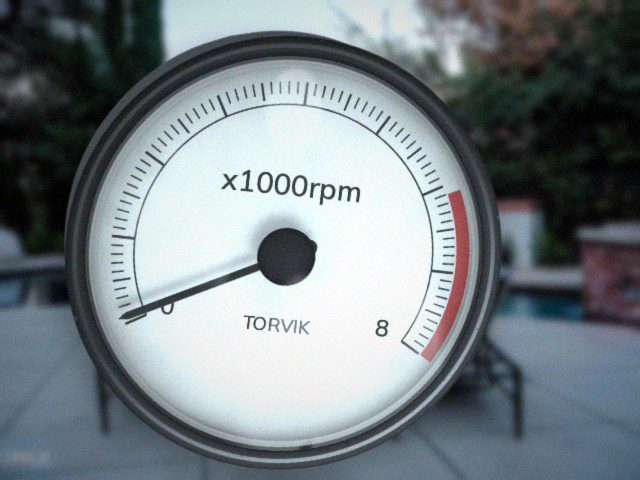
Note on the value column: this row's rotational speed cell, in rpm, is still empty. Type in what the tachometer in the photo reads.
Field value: 100 rpm
